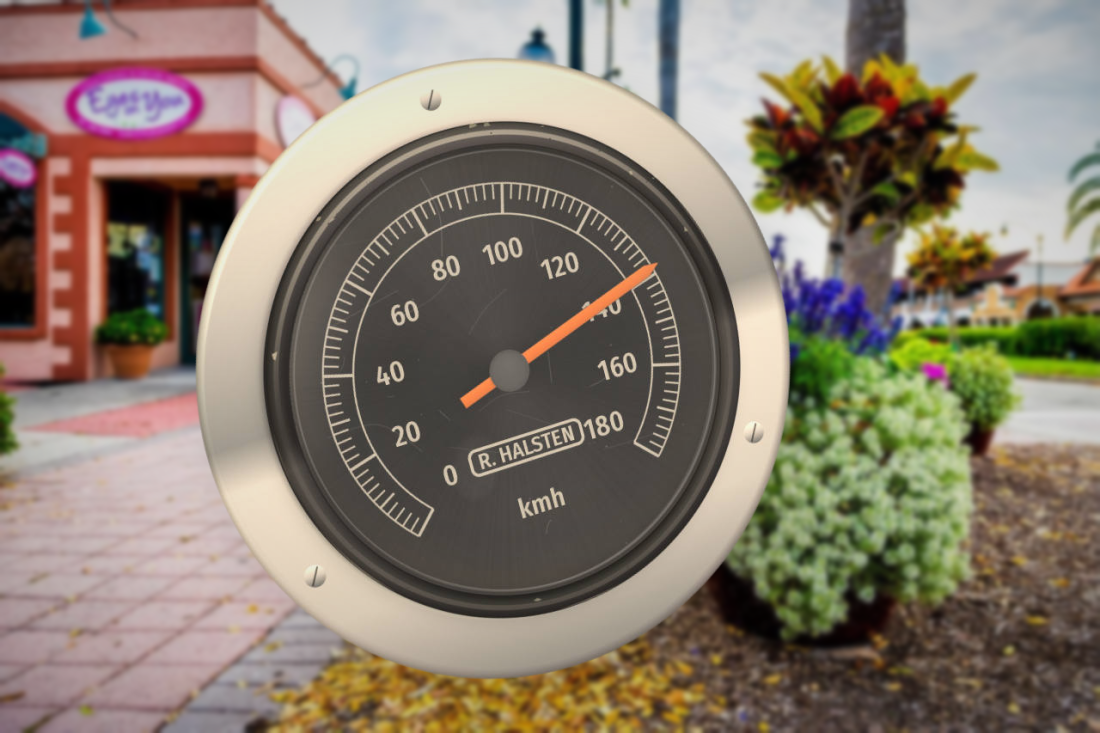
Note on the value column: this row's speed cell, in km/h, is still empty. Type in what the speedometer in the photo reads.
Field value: 138 km/h
